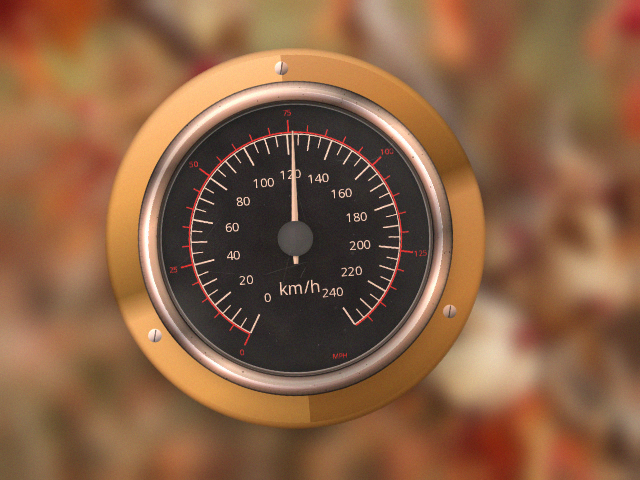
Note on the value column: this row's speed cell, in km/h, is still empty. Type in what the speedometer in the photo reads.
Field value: 122.5 km/h
